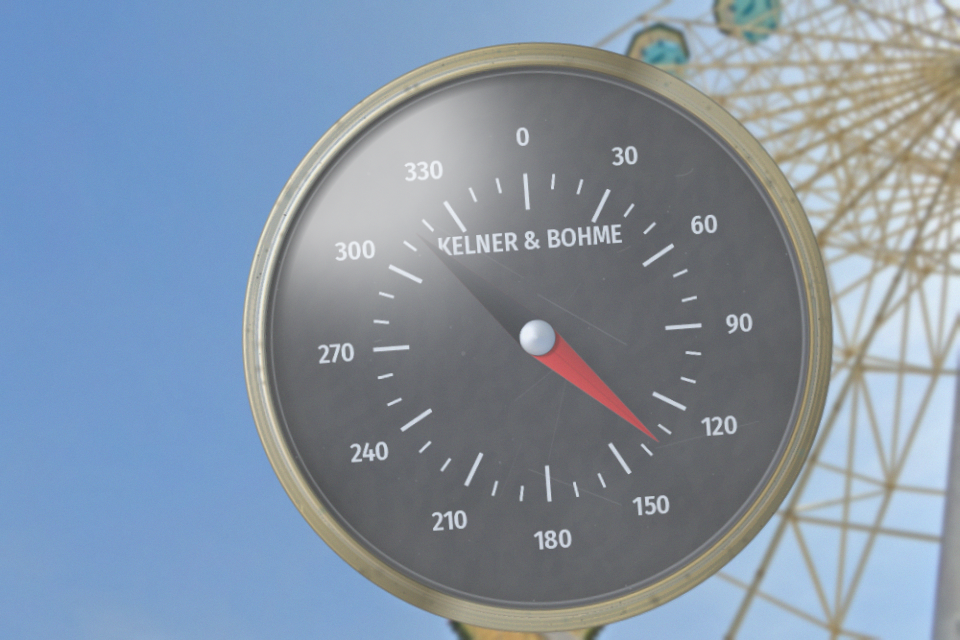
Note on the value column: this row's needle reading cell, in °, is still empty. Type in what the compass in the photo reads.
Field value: 135 °
